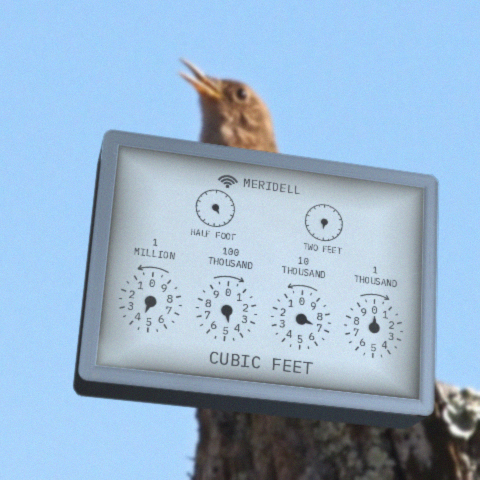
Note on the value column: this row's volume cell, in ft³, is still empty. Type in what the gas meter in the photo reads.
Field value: 447000 ft³
